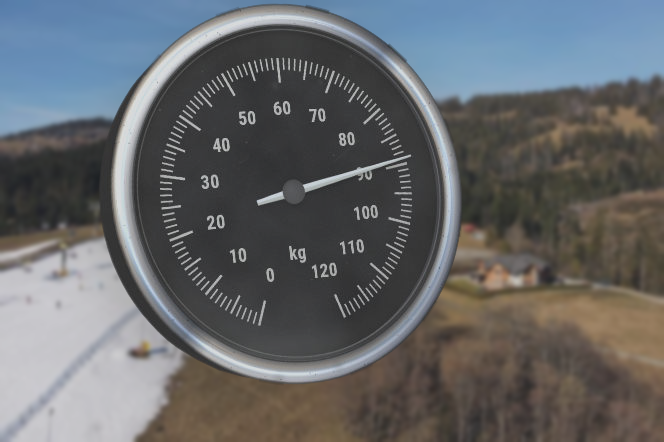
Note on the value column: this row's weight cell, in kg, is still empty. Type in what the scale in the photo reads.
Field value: 89 kg
